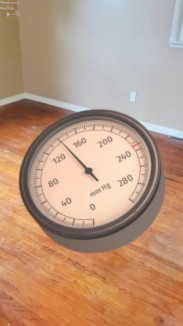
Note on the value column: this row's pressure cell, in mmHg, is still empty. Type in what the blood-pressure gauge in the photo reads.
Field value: 140 mmHg
